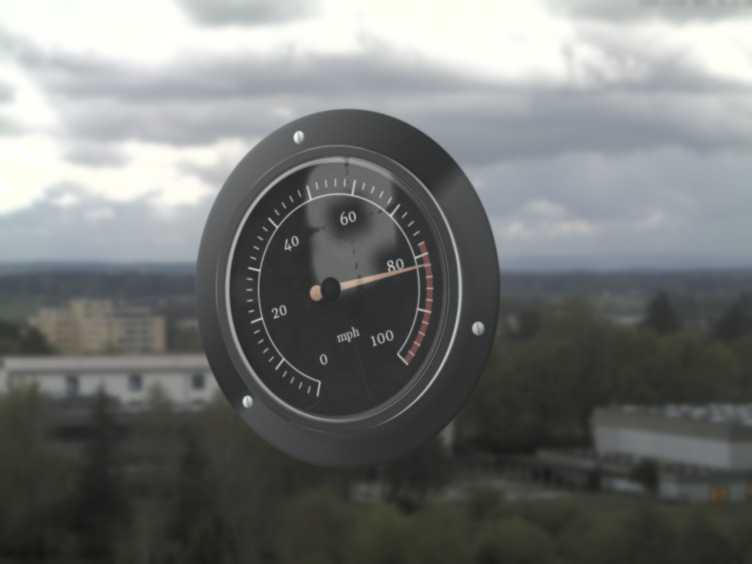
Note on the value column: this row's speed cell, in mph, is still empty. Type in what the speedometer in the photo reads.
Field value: 82 mph
